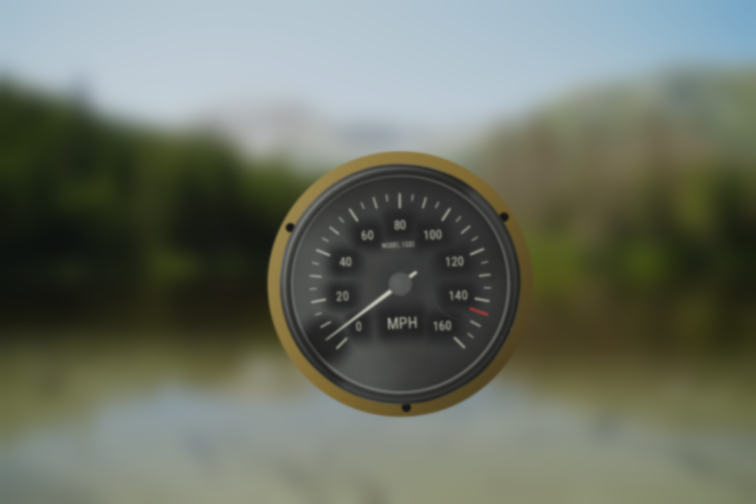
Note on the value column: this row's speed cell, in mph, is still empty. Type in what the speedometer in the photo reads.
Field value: 5 mph
